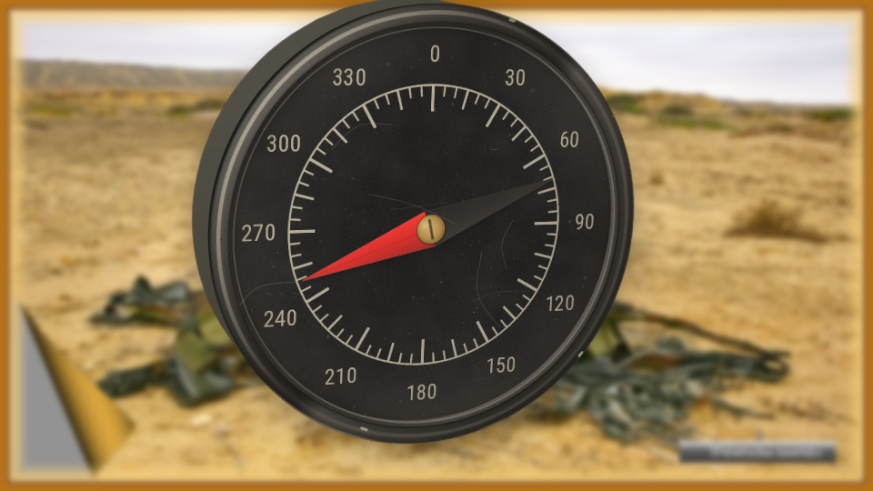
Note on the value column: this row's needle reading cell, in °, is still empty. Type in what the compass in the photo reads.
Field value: 250 °
